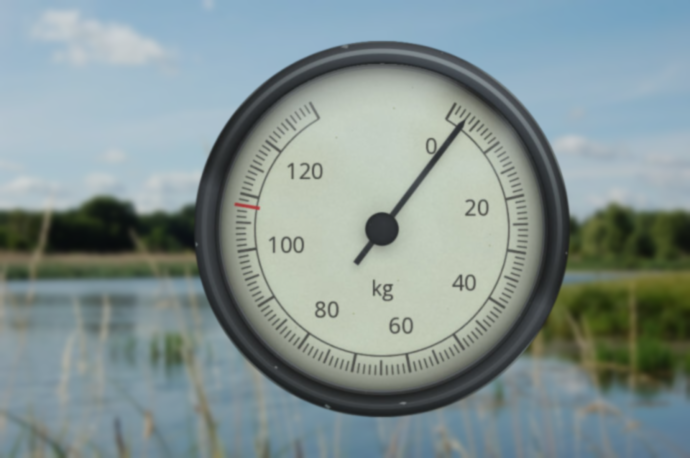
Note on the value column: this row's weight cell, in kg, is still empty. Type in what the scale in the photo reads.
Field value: 3 kg
